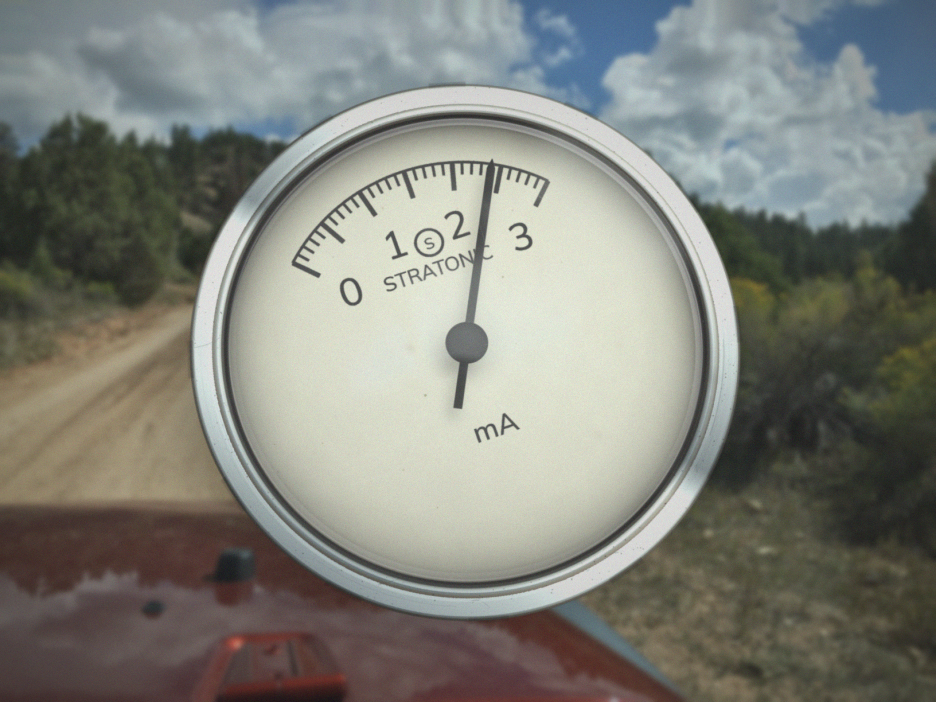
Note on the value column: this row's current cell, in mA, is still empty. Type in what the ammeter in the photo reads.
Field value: 2.4 mA
